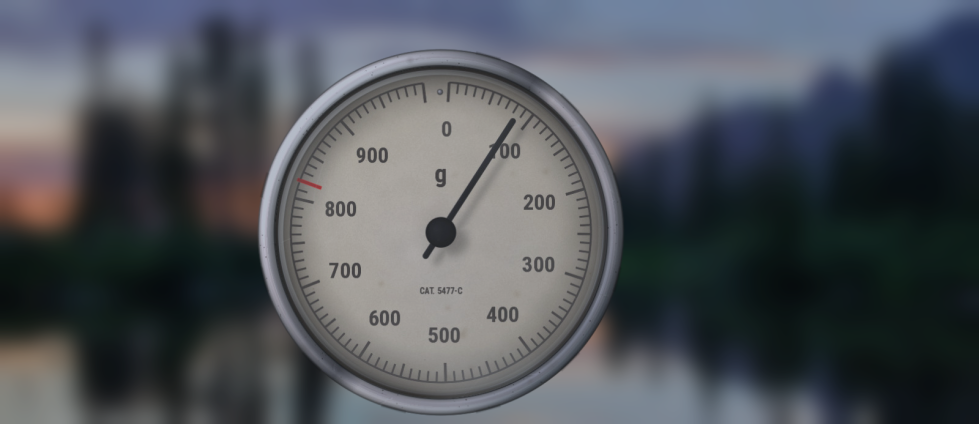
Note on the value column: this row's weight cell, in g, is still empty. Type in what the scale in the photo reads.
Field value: 85 g
